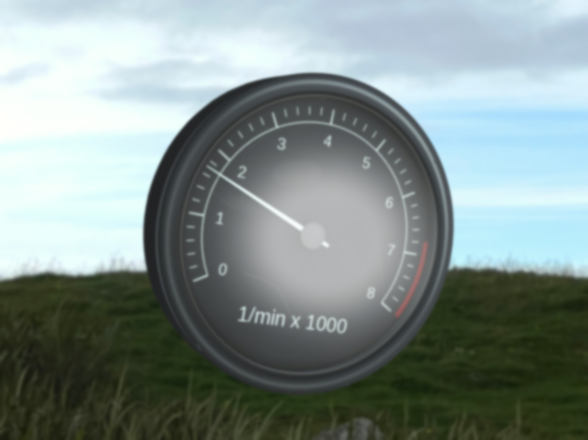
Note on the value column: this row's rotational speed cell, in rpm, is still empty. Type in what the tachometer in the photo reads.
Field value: 1700 rpm
